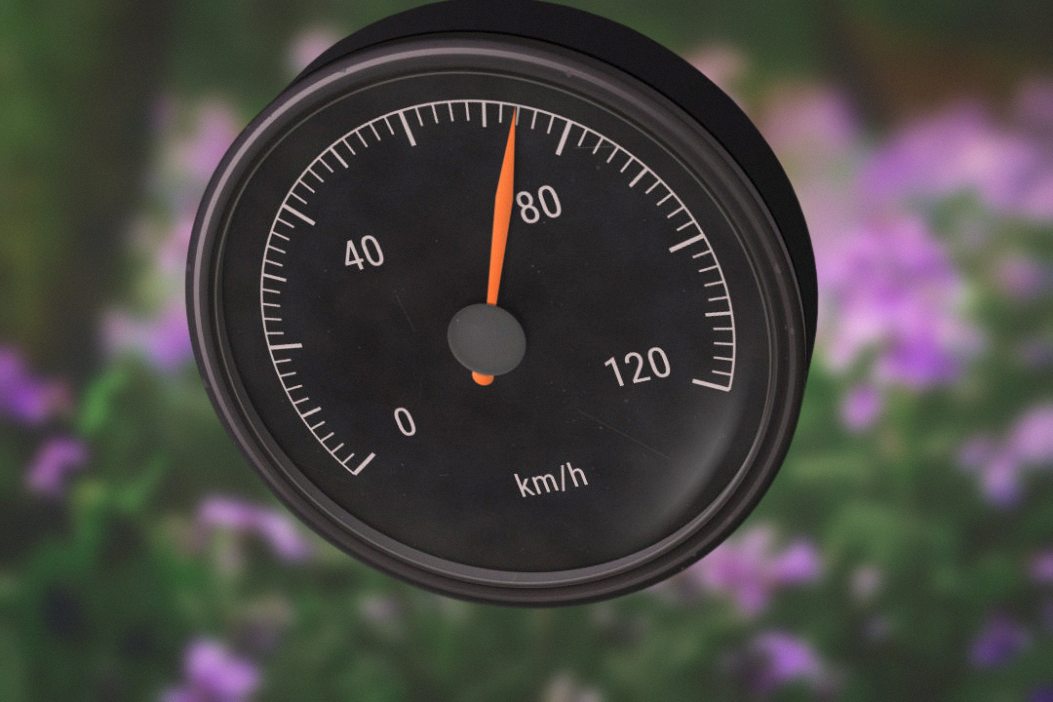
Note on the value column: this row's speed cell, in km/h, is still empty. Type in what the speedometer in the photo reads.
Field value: 74 km/h
